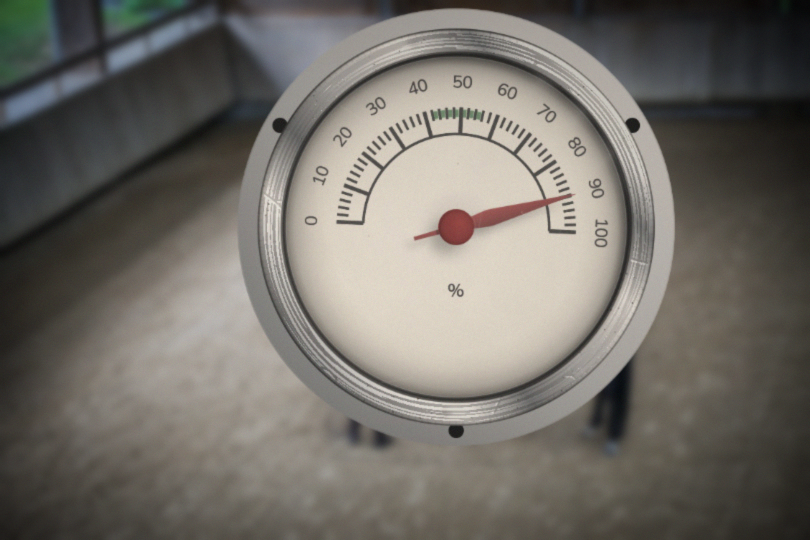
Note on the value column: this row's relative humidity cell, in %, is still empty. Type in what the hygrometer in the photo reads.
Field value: 90 %
